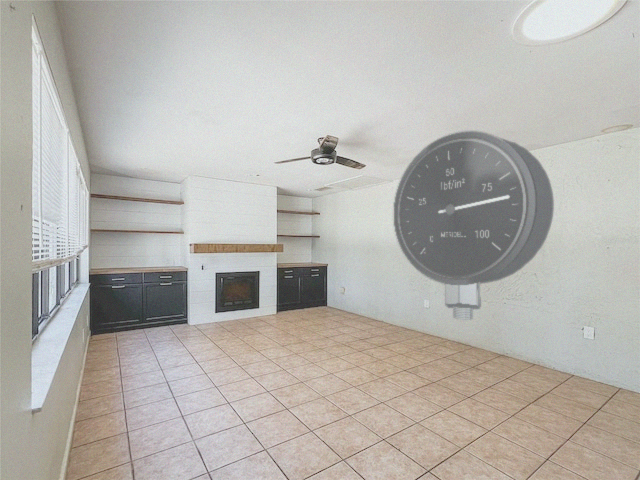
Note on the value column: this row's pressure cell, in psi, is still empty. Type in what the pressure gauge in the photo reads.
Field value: 82.5 psi
